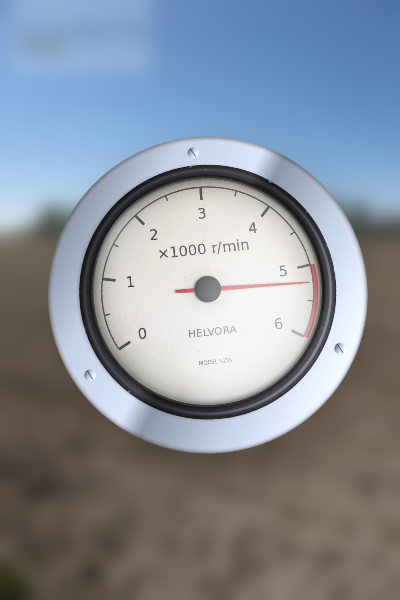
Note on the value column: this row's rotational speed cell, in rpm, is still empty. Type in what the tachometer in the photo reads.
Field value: 5250 rpm
